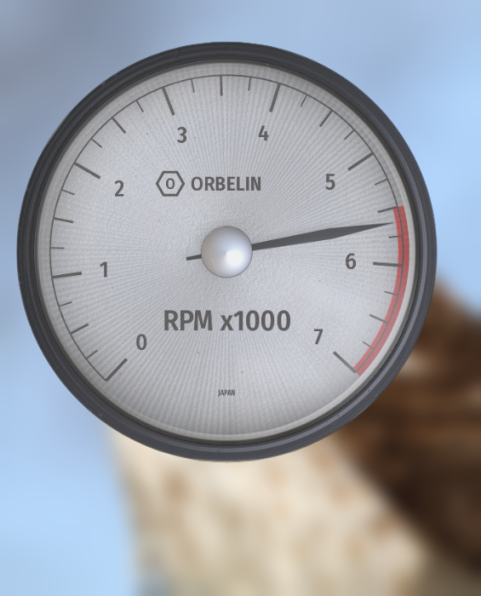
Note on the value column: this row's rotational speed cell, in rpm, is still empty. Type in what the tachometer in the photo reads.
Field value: 5625 rpm
